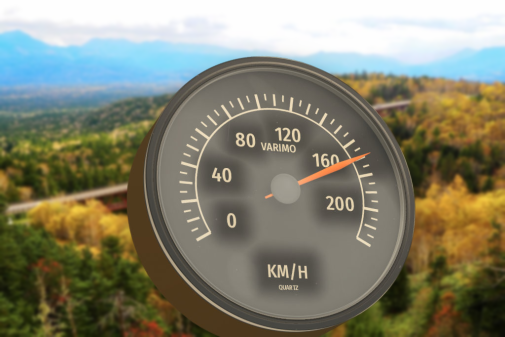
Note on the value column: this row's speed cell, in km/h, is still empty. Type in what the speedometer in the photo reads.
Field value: 170 km/h
